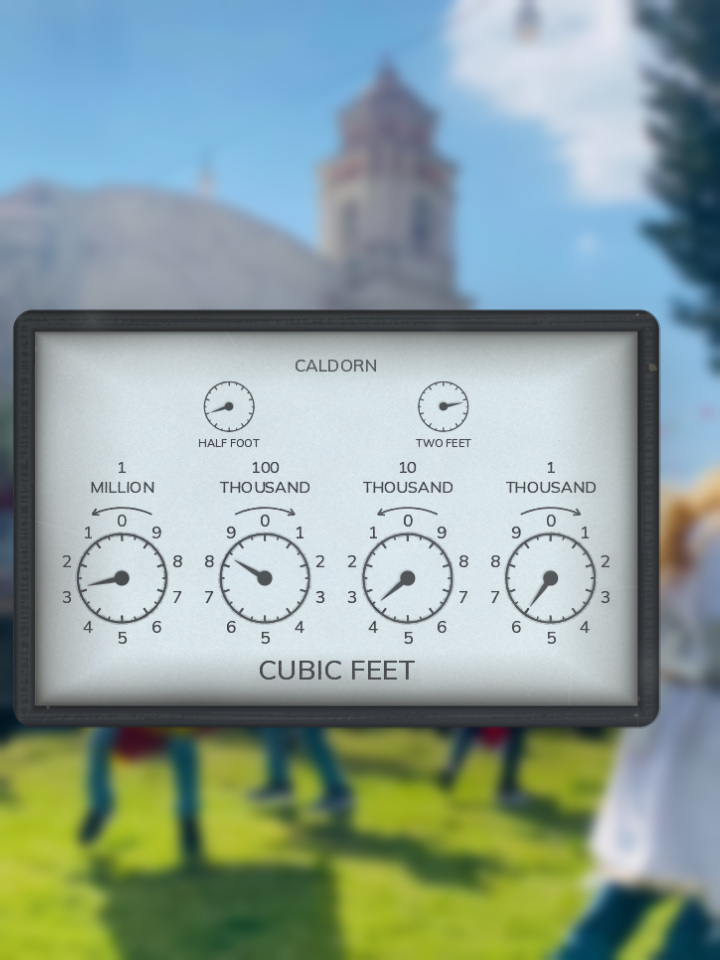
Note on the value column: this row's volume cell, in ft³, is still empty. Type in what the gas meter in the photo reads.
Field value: 283600 ft³
